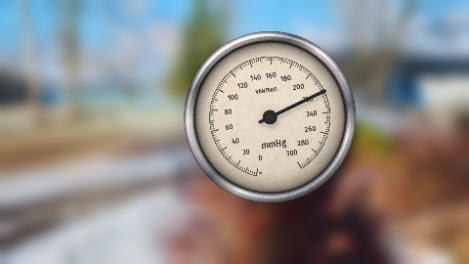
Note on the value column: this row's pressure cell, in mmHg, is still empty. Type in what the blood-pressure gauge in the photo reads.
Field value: 220 mmHg
